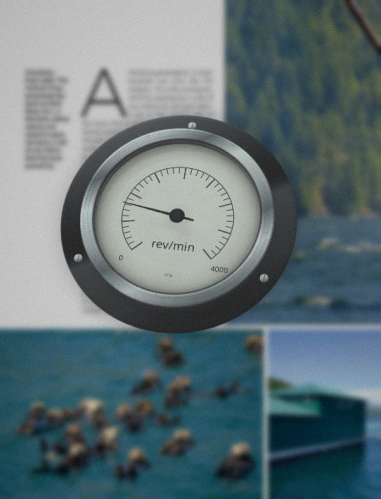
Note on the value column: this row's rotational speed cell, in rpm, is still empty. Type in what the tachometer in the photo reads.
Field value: 800 rpm
